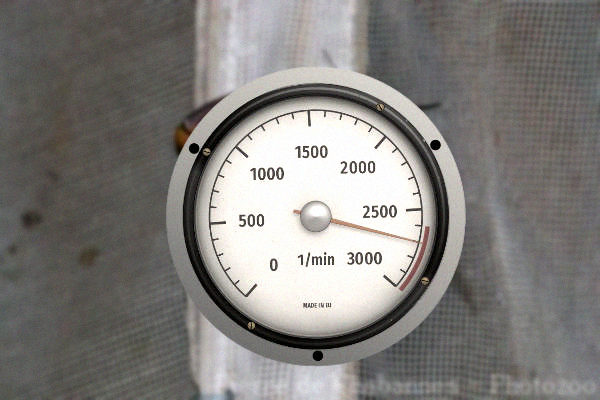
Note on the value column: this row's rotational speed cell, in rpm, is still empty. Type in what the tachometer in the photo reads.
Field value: 2700 rpm
